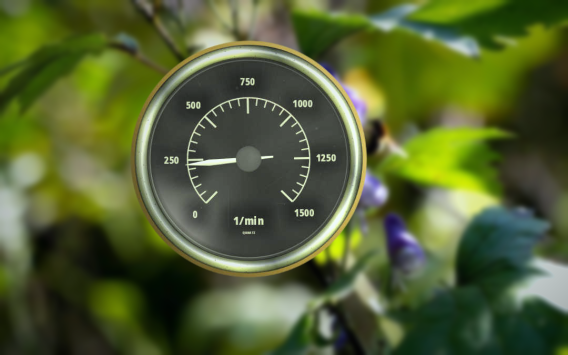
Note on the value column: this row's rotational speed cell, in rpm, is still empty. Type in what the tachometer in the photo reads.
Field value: 225 rpm
